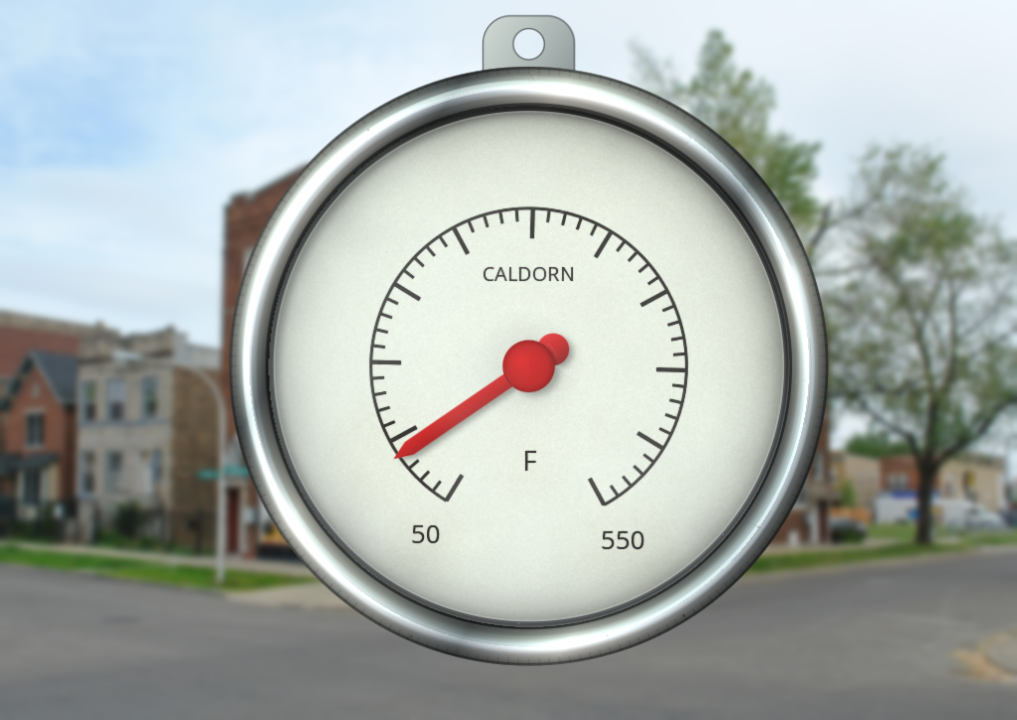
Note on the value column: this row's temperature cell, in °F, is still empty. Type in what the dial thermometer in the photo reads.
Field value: 90 °F
